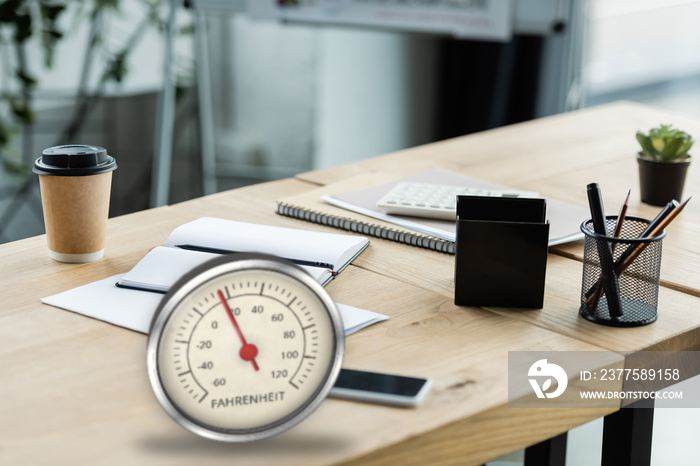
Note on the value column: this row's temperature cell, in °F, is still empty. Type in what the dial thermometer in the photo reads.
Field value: 16 °F
